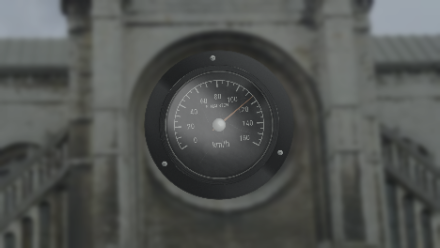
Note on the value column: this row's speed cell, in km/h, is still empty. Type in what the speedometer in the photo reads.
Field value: 115 km/h
